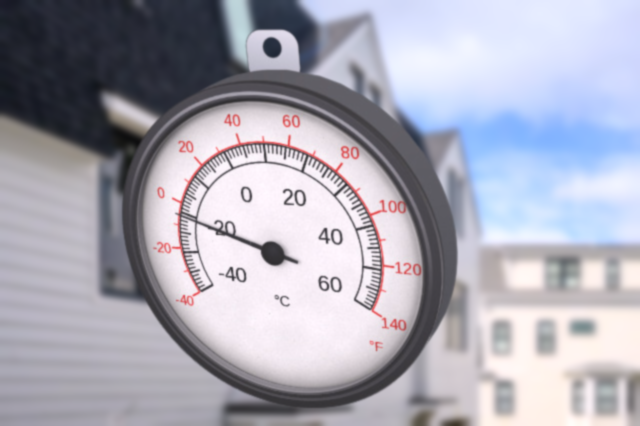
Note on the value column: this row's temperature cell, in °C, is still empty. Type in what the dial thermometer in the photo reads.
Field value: -20 °C
